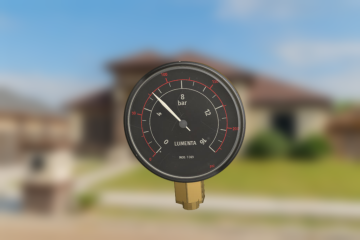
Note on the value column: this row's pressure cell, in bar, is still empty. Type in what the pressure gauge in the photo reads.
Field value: 5.5 bar
